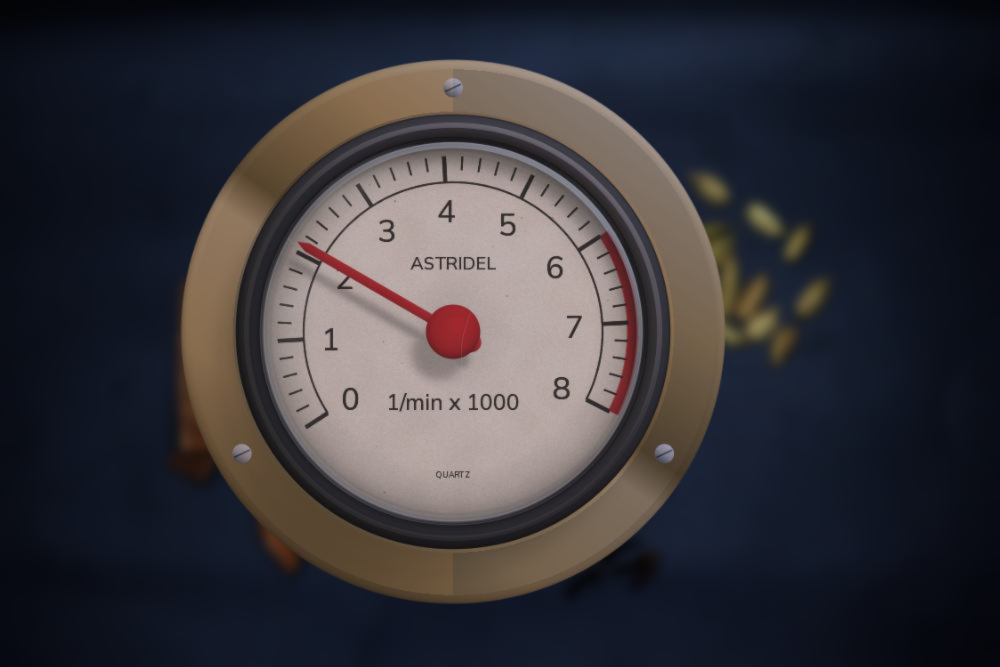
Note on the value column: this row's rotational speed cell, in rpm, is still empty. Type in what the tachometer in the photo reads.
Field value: 2100 rpm
